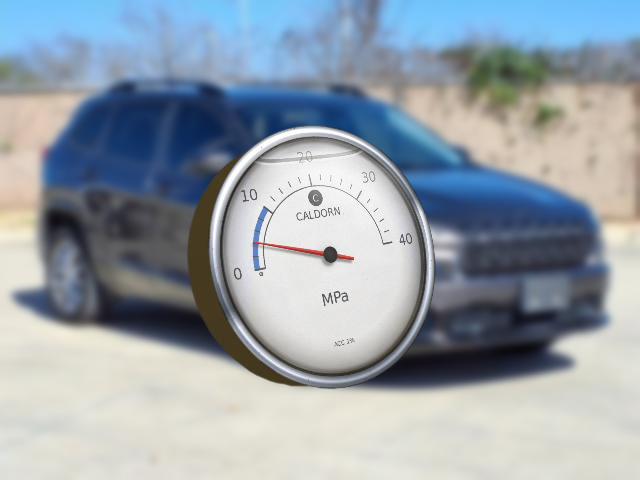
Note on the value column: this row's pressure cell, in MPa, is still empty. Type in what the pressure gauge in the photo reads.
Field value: 4 MPa
